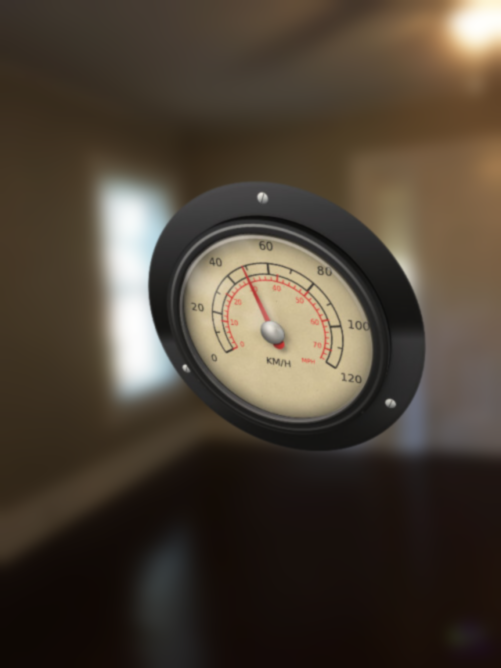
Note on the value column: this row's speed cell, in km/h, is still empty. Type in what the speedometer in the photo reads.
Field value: 50 km/h
